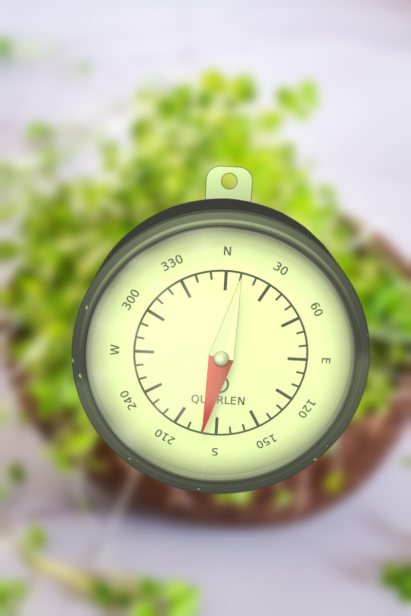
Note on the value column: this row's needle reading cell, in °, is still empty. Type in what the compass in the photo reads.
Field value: 190 °
